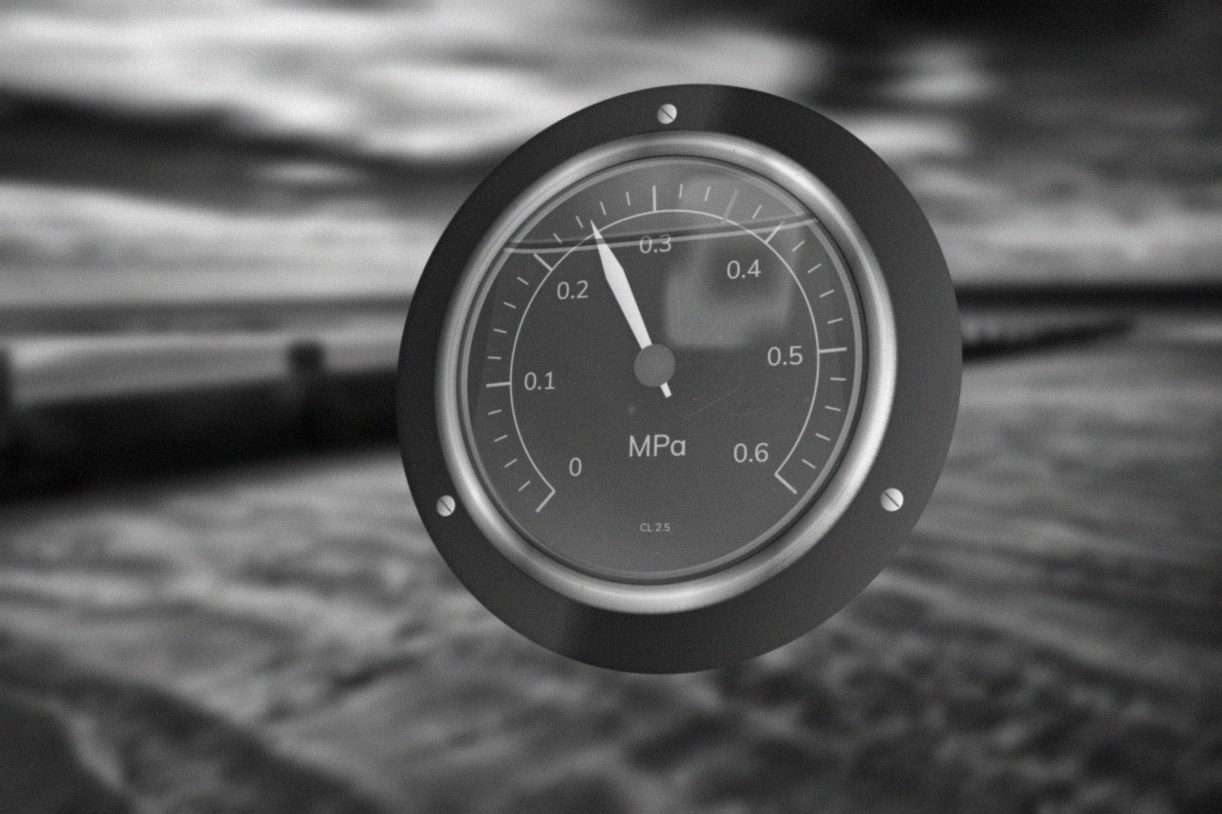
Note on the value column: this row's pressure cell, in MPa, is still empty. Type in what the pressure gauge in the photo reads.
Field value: 0.25 MPa
